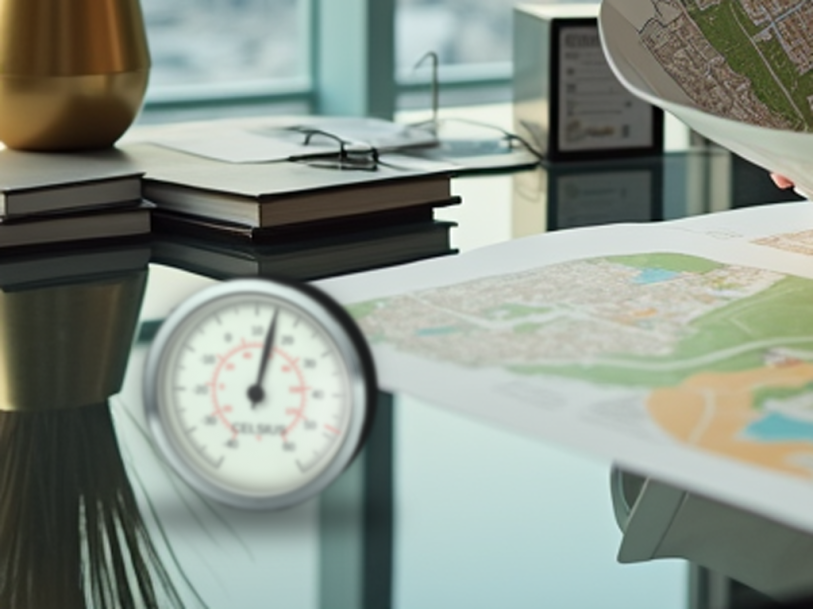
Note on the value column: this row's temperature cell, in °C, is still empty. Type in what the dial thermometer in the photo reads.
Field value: 15 °C
